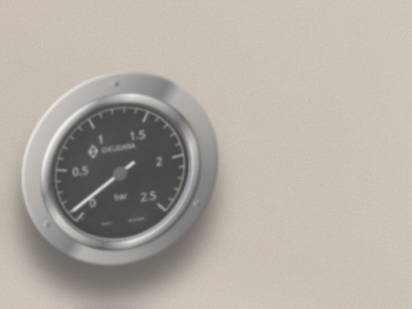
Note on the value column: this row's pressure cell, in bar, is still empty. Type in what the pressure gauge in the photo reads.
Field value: 0.1 bar
